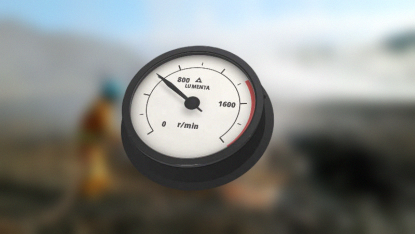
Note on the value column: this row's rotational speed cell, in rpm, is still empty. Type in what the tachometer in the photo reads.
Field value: 600 rpm
